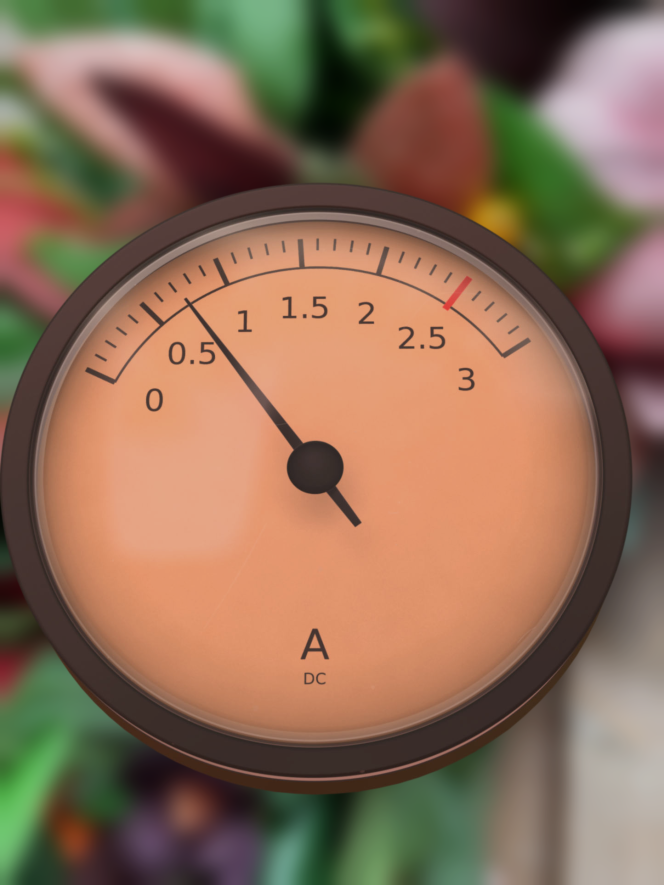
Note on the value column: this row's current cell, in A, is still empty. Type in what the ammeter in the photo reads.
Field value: 0.7 A
